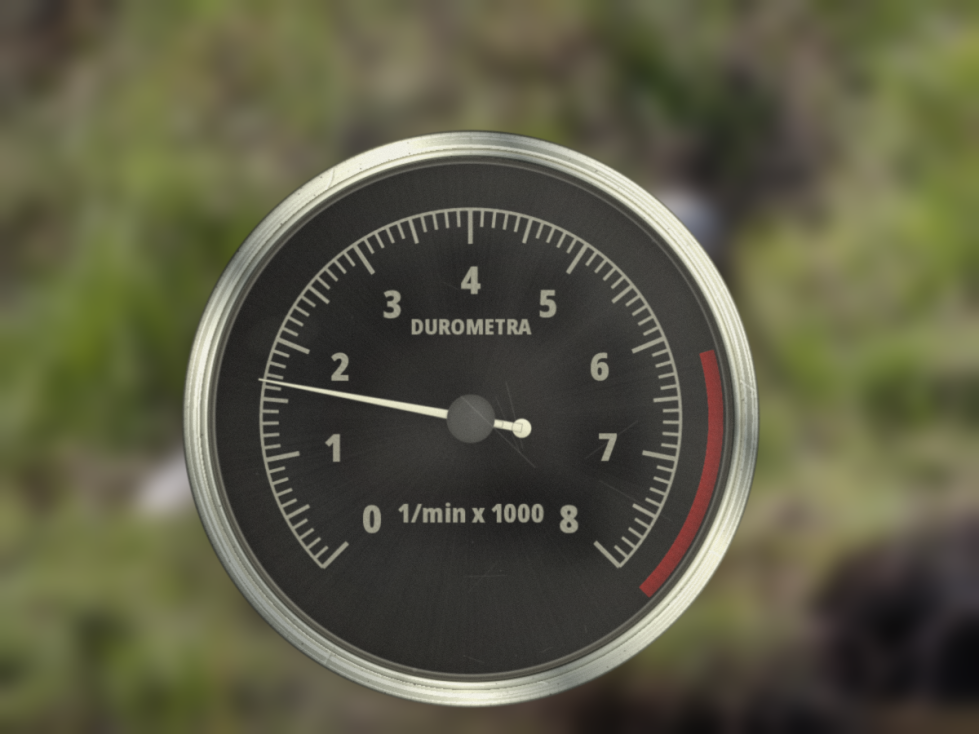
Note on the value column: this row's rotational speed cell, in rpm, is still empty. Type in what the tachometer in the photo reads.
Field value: 1650 rpm
